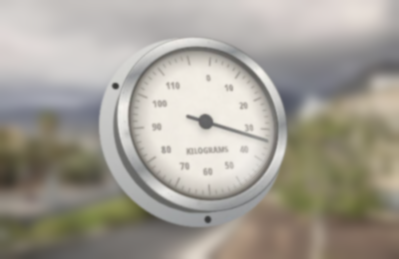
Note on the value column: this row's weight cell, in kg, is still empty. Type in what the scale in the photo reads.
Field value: 34 kg
